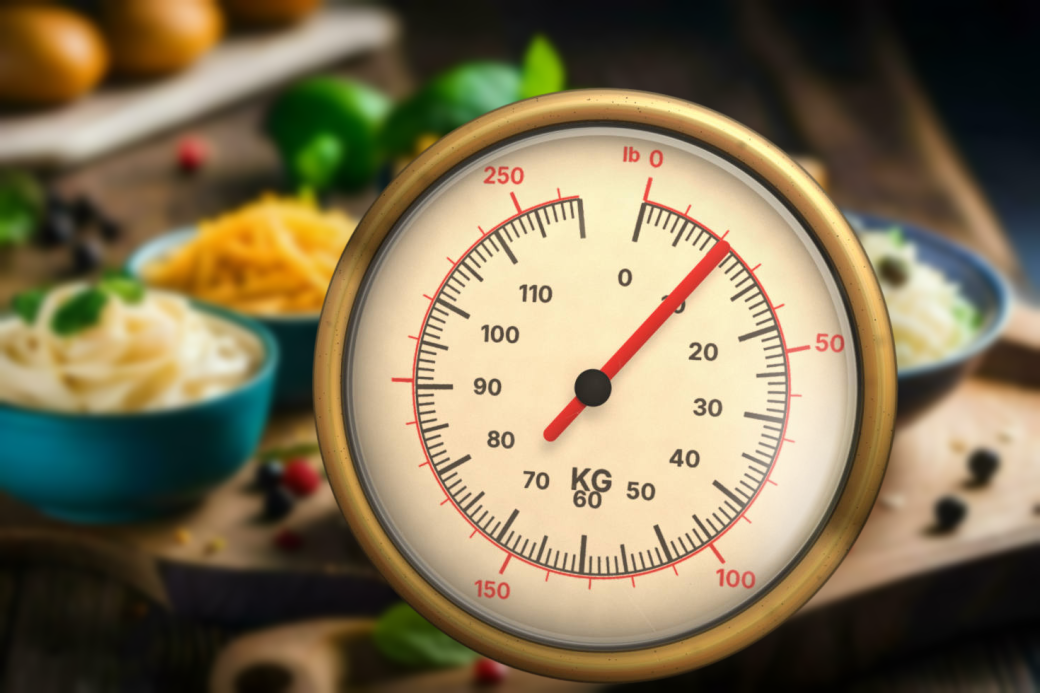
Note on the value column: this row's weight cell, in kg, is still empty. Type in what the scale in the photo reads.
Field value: 10 kg
